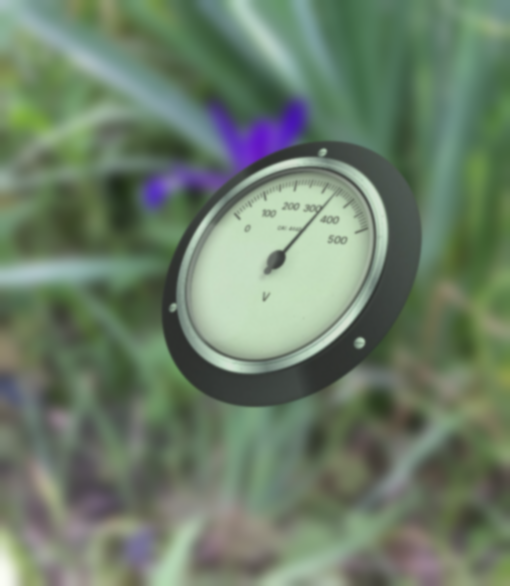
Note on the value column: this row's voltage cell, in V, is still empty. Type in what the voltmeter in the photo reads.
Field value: 350 V
